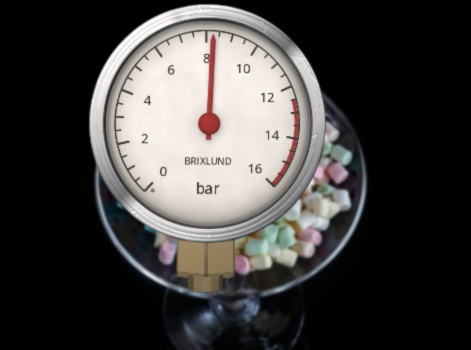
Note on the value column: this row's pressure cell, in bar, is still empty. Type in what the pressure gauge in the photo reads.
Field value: 8.25 bar
